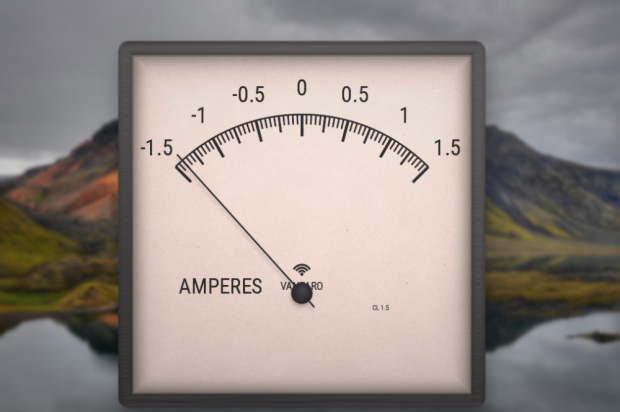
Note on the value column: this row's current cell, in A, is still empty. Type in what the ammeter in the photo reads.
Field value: -1.4 A
